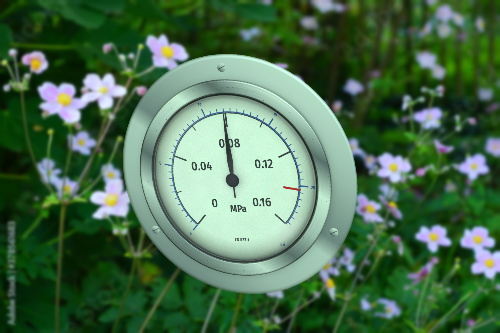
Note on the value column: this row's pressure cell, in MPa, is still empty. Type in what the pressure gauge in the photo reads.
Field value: 0.08 MPa
